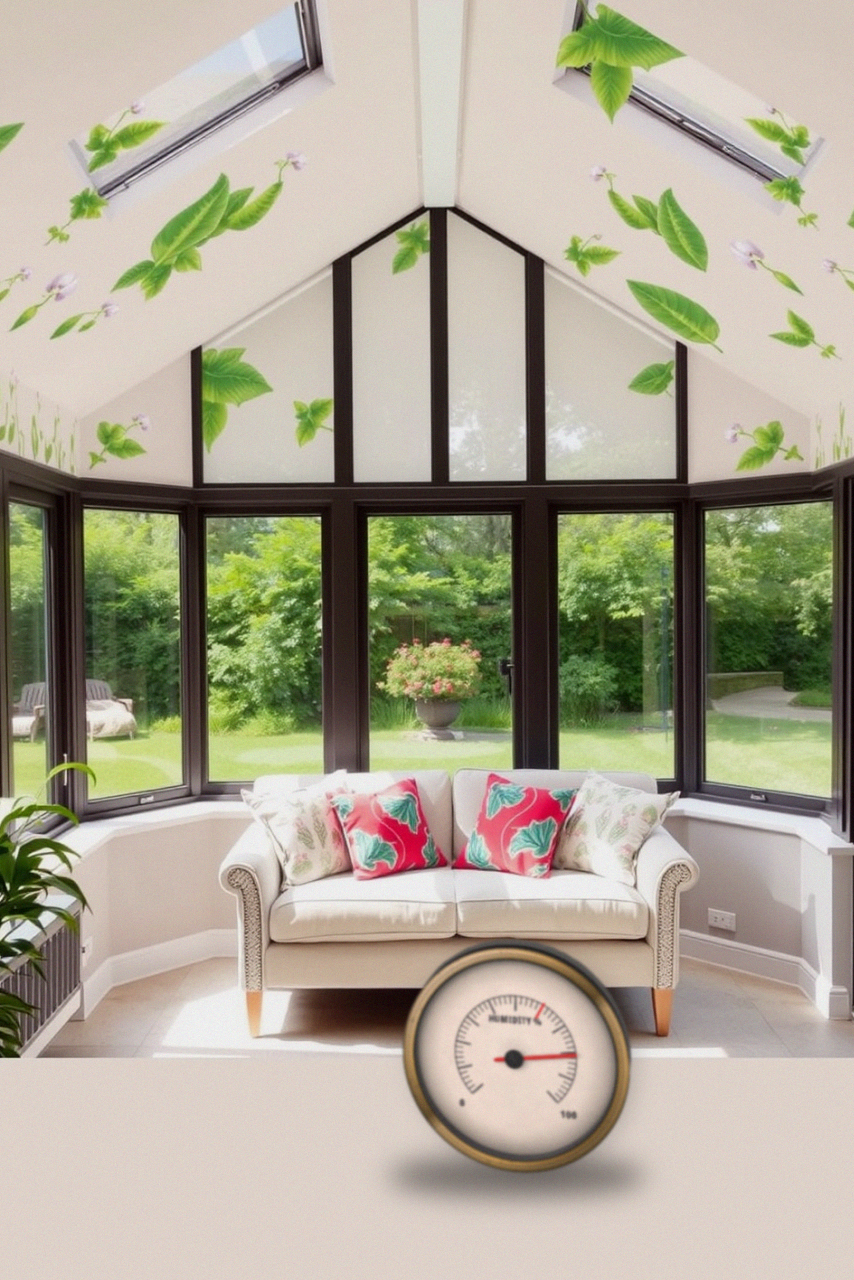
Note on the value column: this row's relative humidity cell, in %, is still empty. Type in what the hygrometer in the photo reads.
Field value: 80 %
